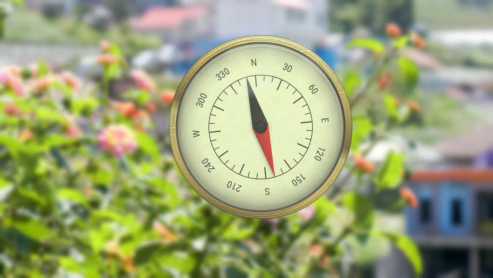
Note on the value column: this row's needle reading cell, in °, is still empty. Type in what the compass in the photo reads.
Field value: 170 °
